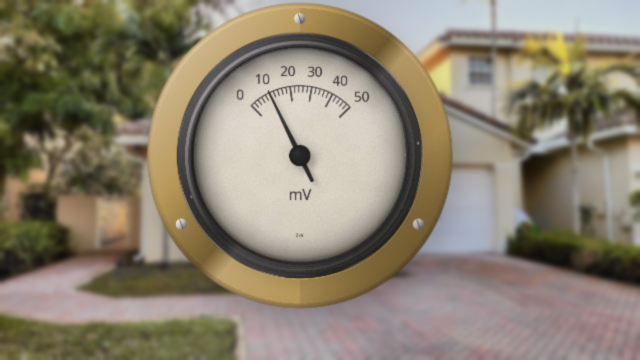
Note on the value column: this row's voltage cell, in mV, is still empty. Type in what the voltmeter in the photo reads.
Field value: 10 mV
